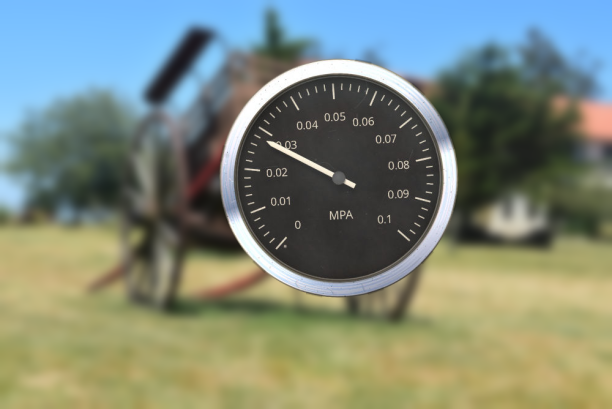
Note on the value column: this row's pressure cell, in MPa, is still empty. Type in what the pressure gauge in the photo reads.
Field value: 0.028 MPa
